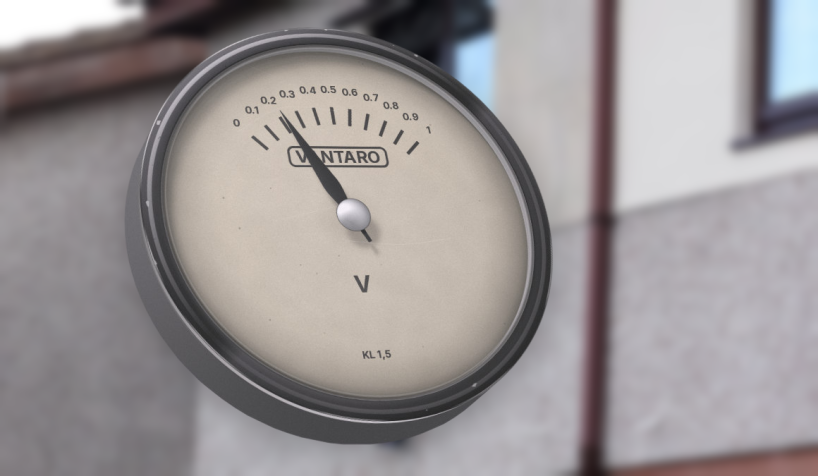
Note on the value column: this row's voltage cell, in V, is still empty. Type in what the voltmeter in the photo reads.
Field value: 0.2 V
